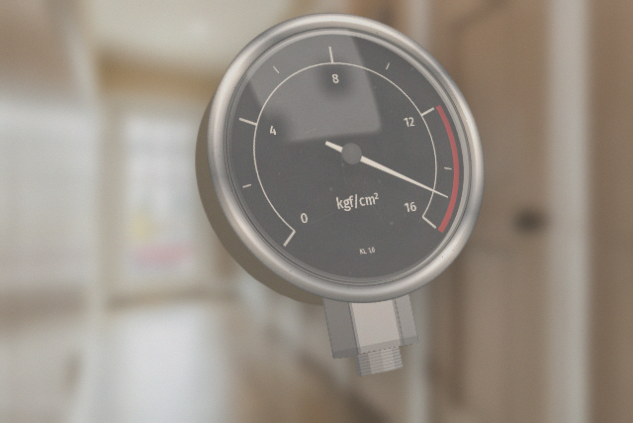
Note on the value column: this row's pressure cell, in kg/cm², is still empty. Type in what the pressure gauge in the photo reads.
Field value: 15 kg/cm²
